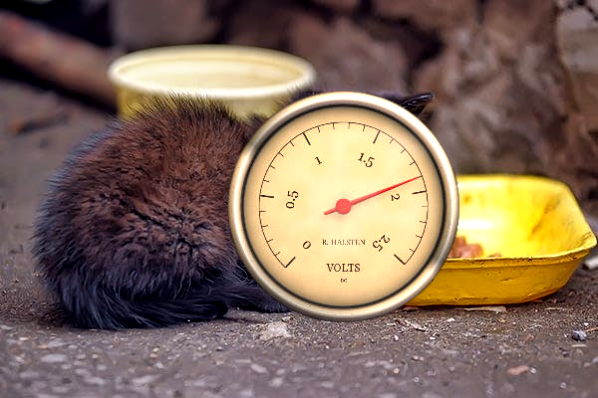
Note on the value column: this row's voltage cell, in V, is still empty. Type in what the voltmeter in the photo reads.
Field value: 1.9 V
